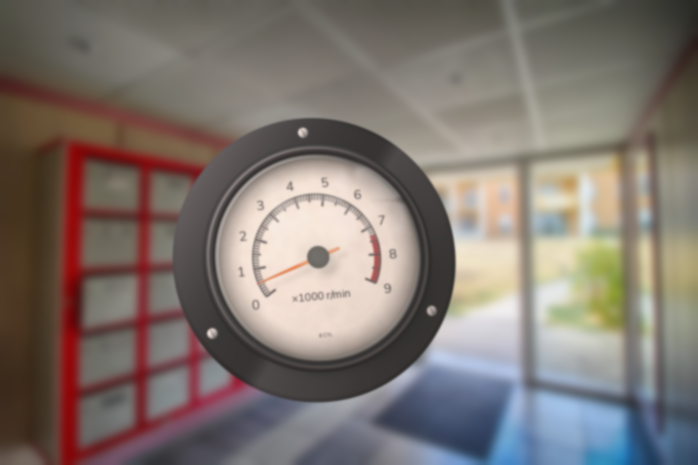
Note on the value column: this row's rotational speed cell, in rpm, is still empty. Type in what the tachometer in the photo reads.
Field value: 500 rpm
